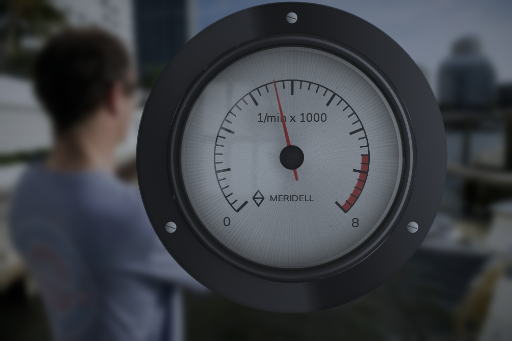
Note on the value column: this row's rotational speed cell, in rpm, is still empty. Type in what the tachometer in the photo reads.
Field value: 3600 rpm
